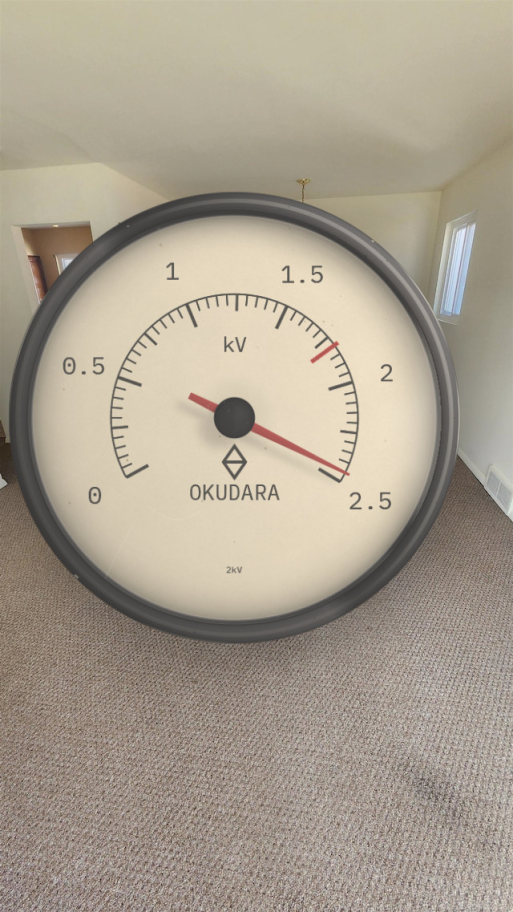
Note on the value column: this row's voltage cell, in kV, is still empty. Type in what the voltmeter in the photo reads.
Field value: 2.45 kV
